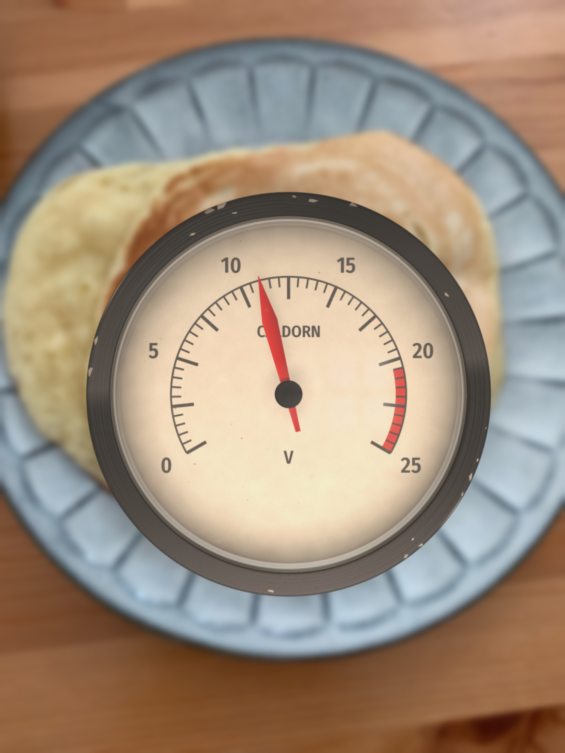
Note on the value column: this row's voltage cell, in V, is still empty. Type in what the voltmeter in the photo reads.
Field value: 11 V
